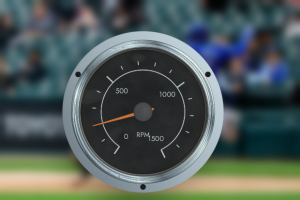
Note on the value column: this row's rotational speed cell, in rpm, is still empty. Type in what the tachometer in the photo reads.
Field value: 200 rpm
